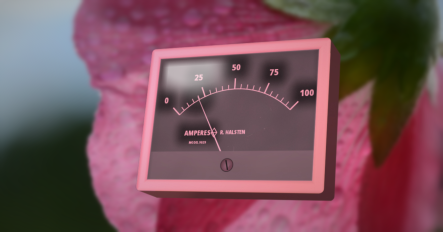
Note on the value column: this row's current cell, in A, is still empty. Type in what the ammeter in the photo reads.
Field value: 20 A
